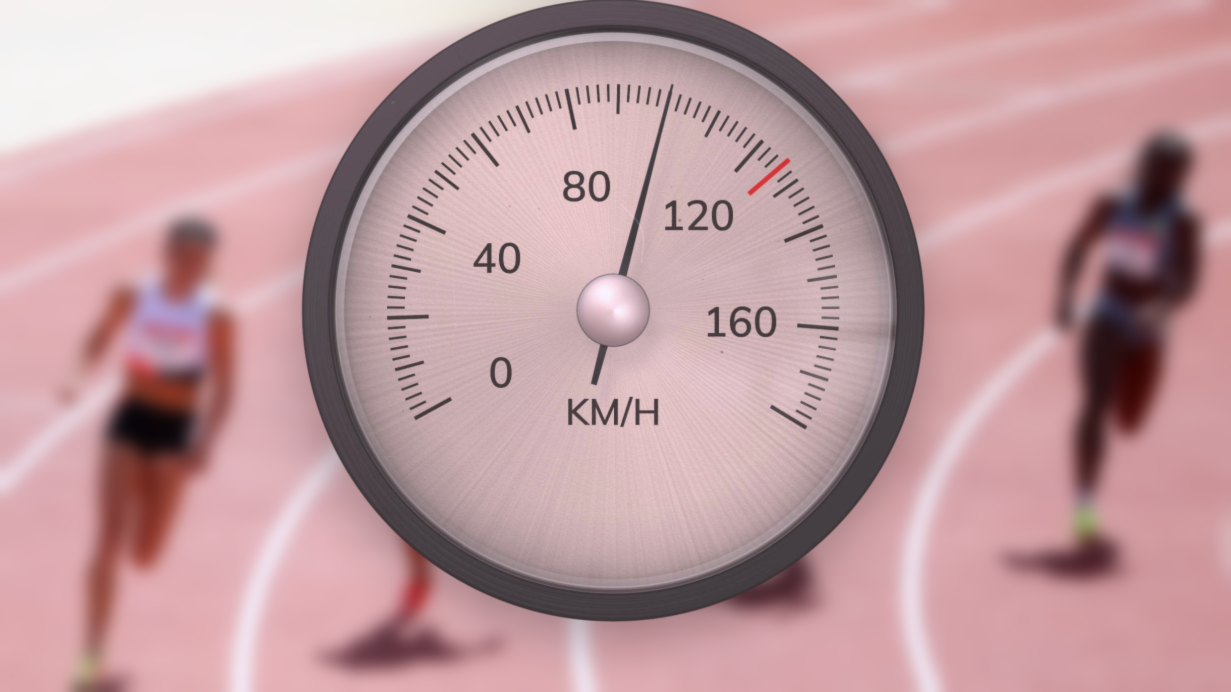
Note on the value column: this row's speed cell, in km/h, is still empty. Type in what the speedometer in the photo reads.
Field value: 100 km/h
